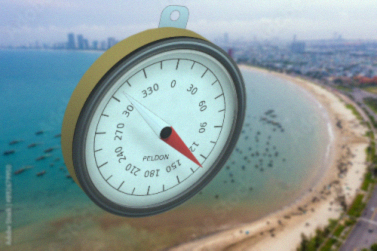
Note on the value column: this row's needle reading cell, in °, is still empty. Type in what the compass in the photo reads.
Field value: 127.5 °
